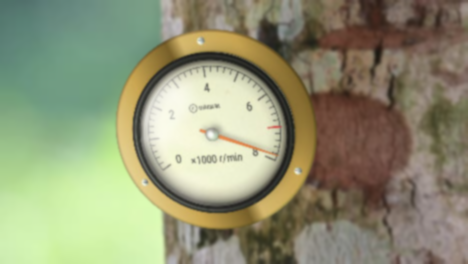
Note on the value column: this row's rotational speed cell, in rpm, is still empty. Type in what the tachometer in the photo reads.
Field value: 7800 rpm
